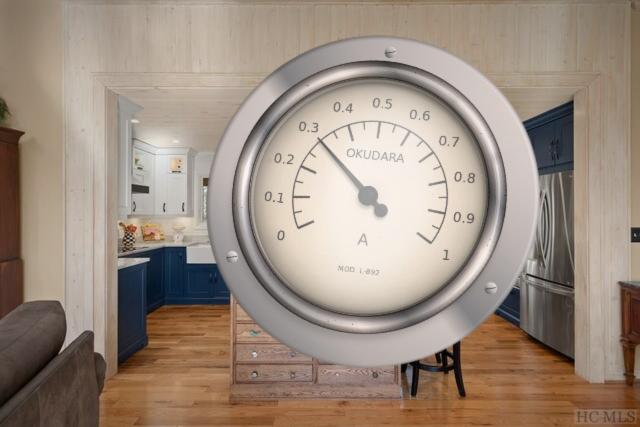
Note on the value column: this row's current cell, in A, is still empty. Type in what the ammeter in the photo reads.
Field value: 0.3 A
